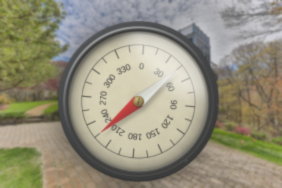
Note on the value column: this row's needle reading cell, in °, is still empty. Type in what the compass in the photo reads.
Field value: 225 °
